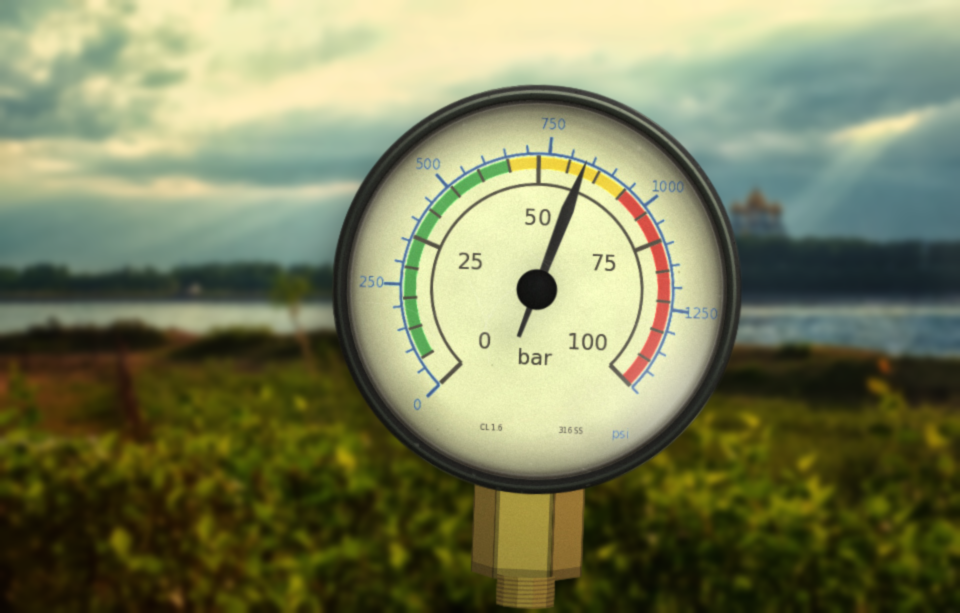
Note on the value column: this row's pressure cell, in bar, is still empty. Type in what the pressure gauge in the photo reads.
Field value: 57.5 bar
